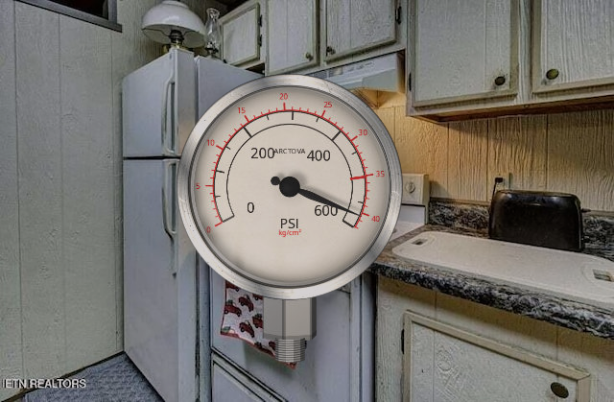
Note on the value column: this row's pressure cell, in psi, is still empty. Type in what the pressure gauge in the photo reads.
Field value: 575 psi
